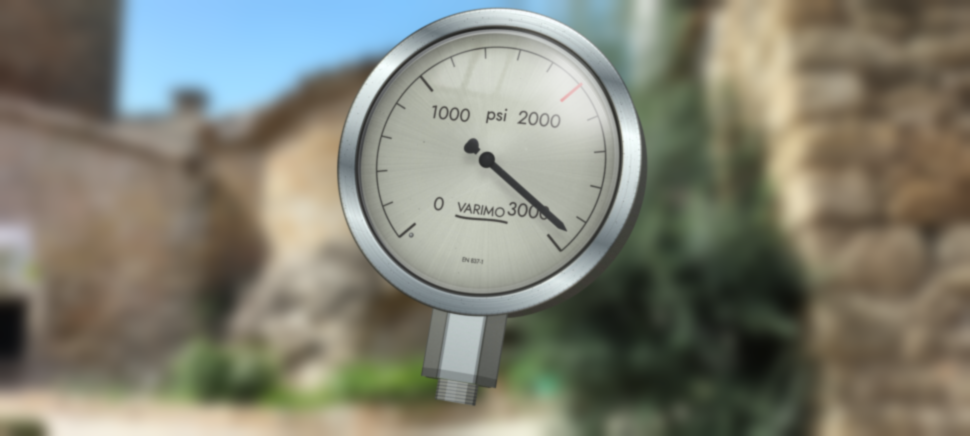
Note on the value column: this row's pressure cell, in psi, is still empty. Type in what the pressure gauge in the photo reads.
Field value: 2900 psi
